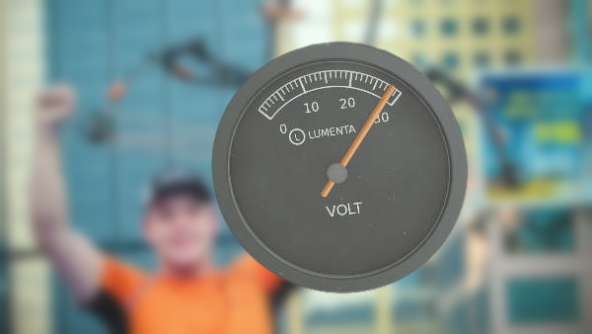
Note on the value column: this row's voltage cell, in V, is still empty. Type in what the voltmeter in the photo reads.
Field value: 28 V
